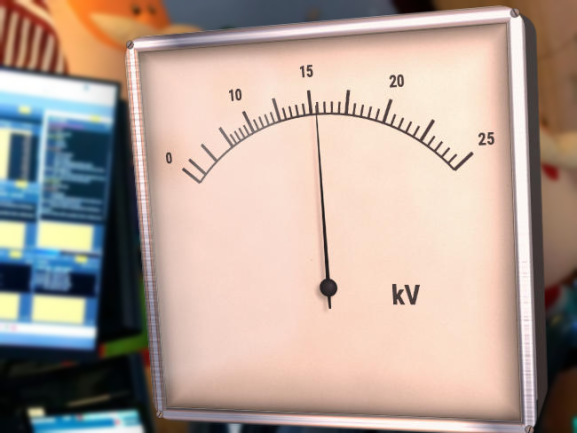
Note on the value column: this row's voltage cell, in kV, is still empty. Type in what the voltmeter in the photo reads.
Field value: 15.5 kV
